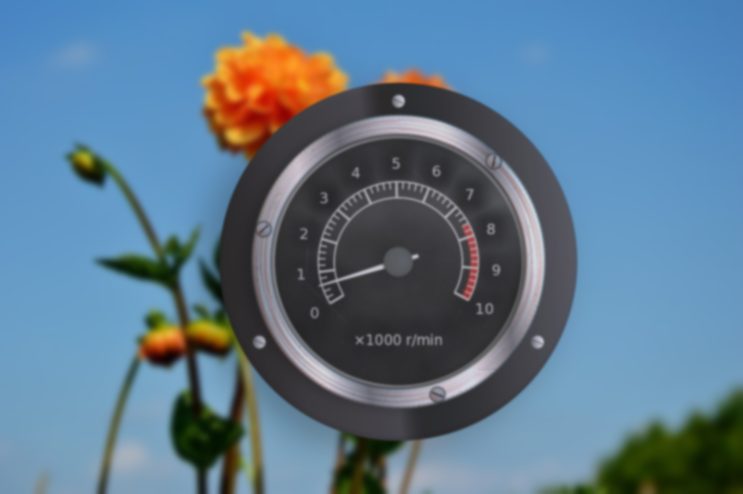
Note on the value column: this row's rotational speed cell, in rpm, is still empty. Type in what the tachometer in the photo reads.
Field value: 600 rpm
